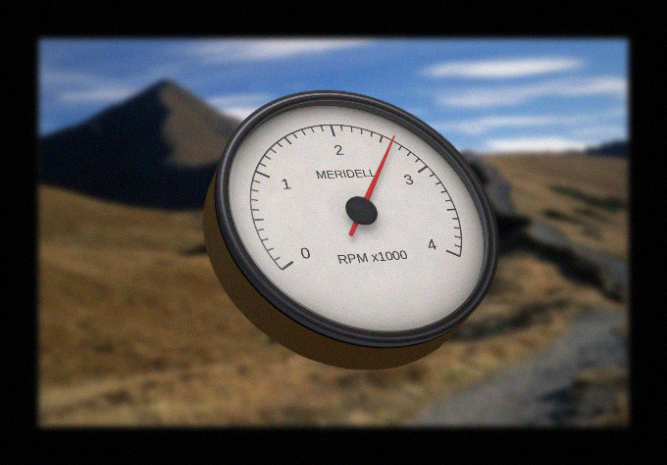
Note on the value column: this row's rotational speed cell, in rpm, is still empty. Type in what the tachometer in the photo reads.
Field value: 2600 rpm
